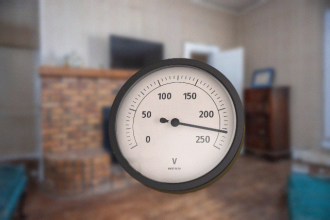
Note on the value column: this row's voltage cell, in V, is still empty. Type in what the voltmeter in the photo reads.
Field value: 230 V
